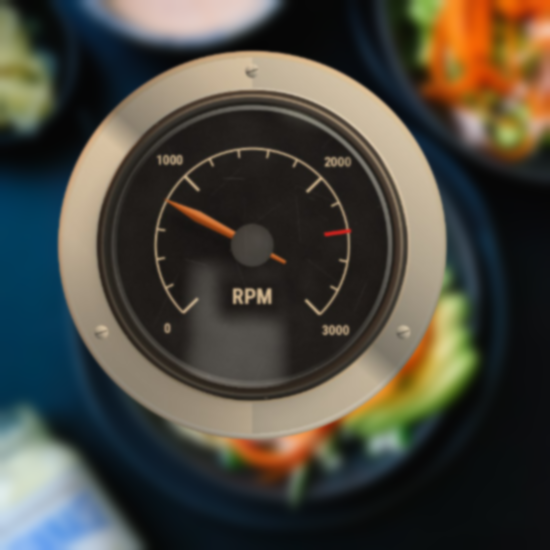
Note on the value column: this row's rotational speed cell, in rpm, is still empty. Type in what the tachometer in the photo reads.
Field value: 800 rpm
